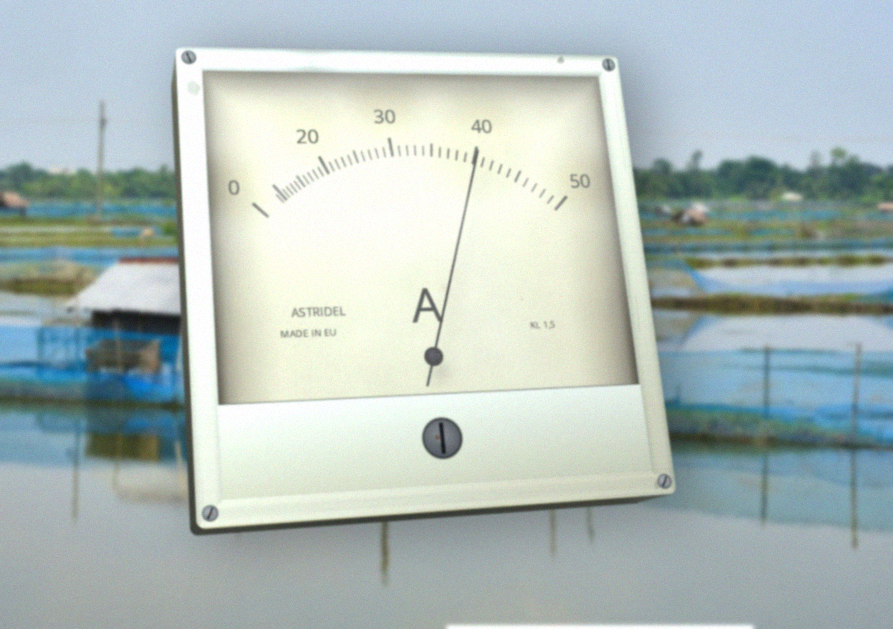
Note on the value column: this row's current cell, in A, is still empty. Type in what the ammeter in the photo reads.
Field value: 40 A
